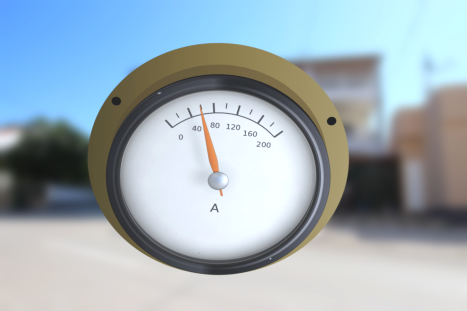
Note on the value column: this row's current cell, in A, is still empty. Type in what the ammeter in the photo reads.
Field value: 60 A
